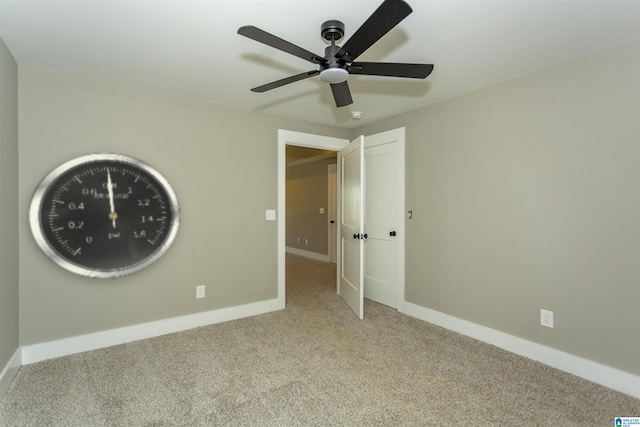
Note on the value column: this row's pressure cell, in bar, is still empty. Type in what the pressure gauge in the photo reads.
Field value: 0.8 bar
